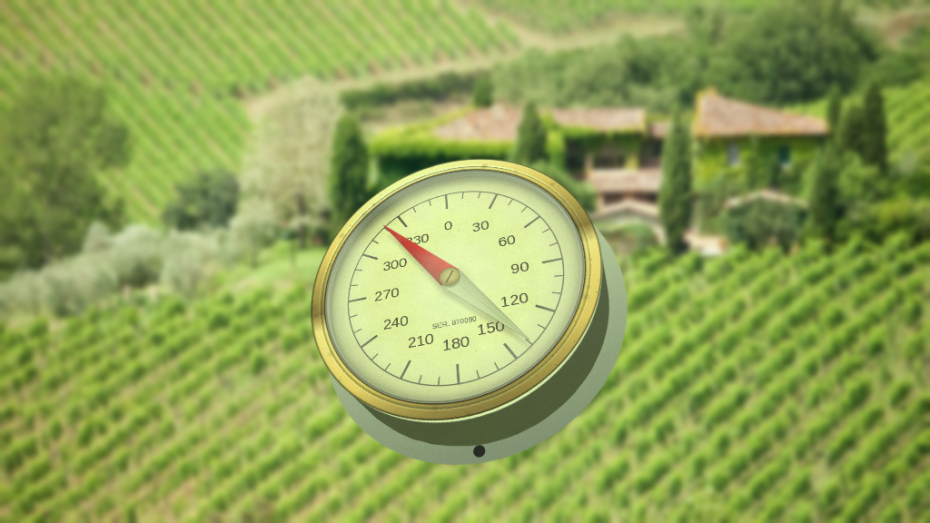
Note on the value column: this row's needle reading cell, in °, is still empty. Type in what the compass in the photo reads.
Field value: 320 °
